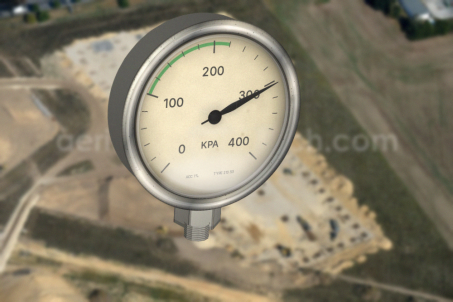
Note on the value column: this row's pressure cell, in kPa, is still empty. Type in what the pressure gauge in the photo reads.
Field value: 300 kPa
